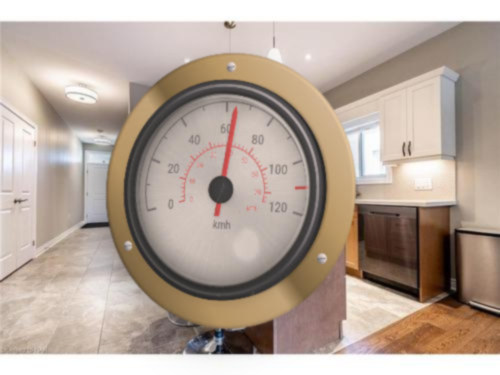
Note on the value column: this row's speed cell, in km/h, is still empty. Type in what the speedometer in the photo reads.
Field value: 65 km/h
